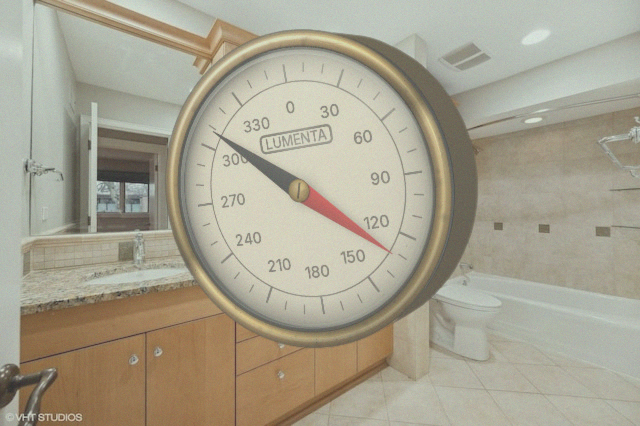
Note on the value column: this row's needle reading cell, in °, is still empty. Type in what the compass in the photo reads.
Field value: 130 °
